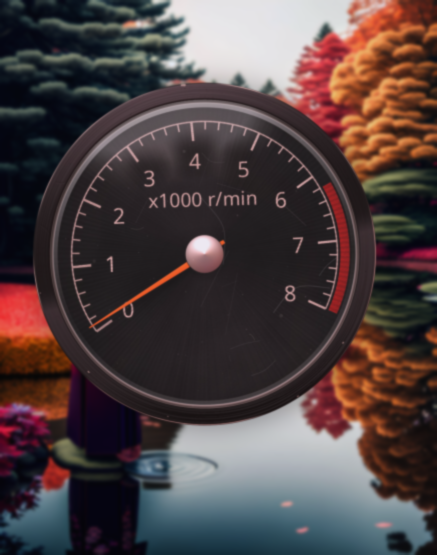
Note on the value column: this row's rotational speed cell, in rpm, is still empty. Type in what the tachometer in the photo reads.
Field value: 100 rpm
